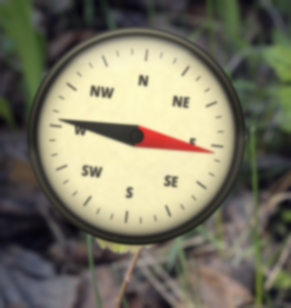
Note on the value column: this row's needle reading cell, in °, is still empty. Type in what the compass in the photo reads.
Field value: 95 °
